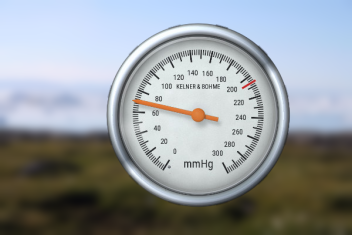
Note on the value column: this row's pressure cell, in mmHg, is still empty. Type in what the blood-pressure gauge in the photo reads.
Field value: 70 mmHg
